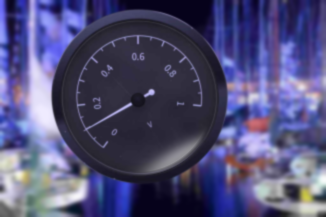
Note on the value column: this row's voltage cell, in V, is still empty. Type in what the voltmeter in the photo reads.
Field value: 0.1 V
